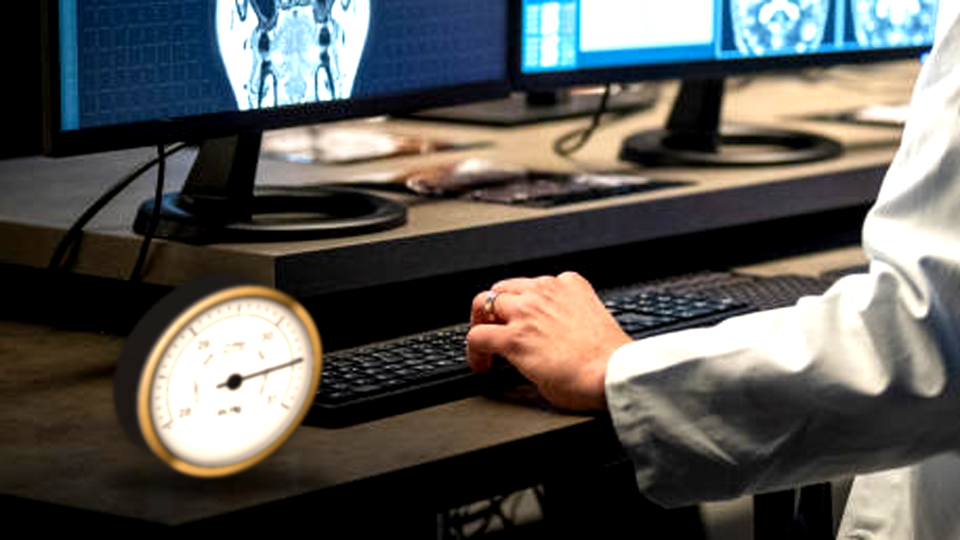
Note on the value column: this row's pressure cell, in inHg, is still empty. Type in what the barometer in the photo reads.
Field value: 30.5 inHg
